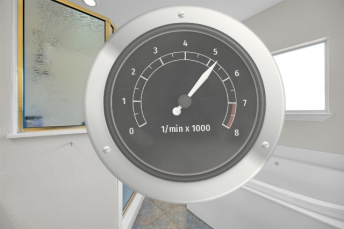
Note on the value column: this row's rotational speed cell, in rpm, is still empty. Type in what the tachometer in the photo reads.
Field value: 5250 rpm
